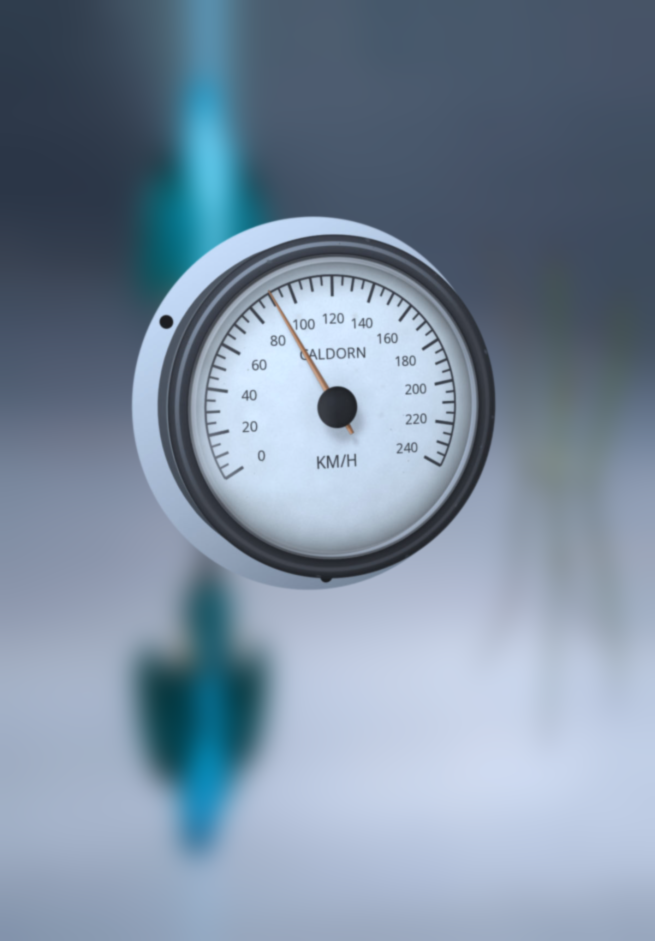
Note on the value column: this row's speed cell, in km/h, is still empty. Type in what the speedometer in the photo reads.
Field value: 90 km/h
